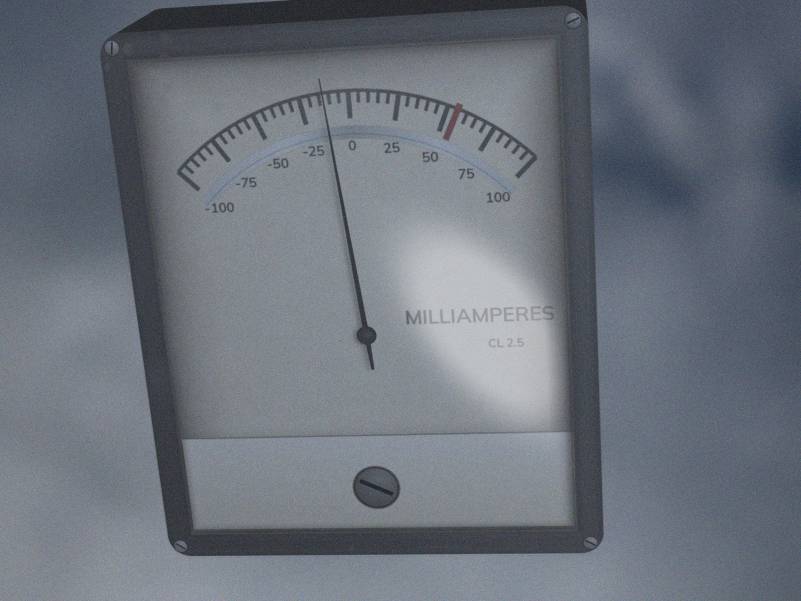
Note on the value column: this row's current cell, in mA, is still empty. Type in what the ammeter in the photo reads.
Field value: -12.5 mA
